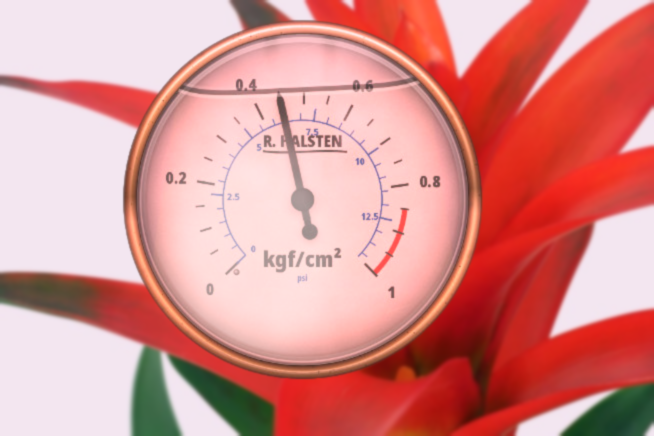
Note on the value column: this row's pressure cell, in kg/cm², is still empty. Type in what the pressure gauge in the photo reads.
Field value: 0.45 kg/cm²
